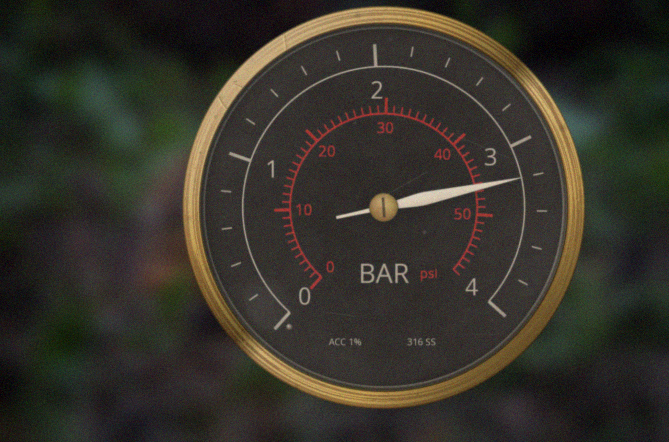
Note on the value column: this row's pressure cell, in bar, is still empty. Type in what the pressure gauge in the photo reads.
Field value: 3.2 bar
